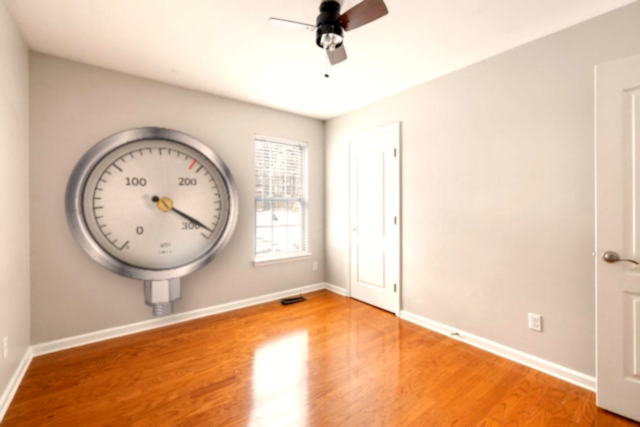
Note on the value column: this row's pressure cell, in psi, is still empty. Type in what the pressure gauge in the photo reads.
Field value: 290 psi
